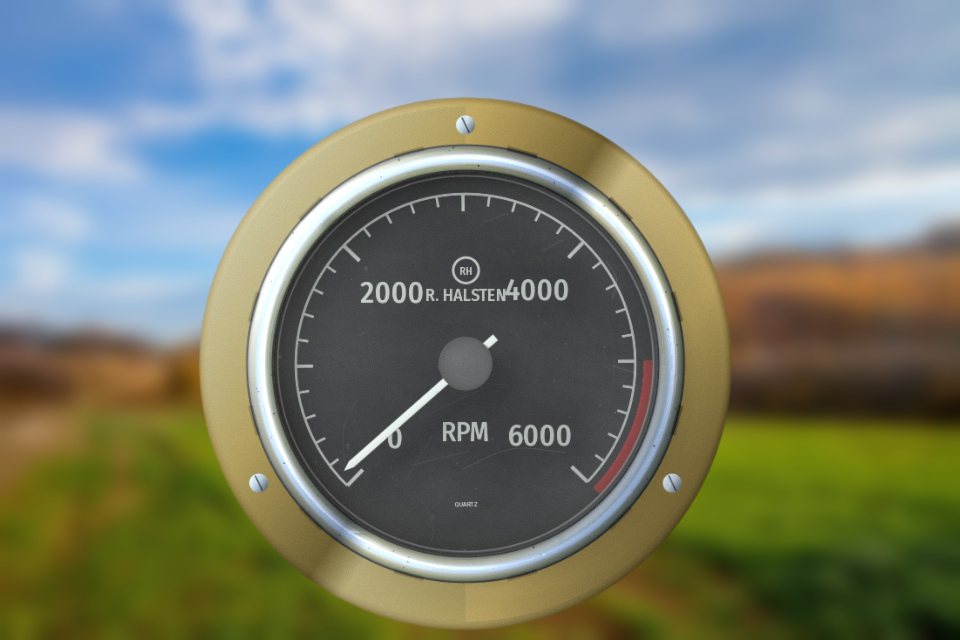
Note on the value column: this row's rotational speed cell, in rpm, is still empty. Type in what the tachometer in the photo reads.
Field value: 100 rpm
